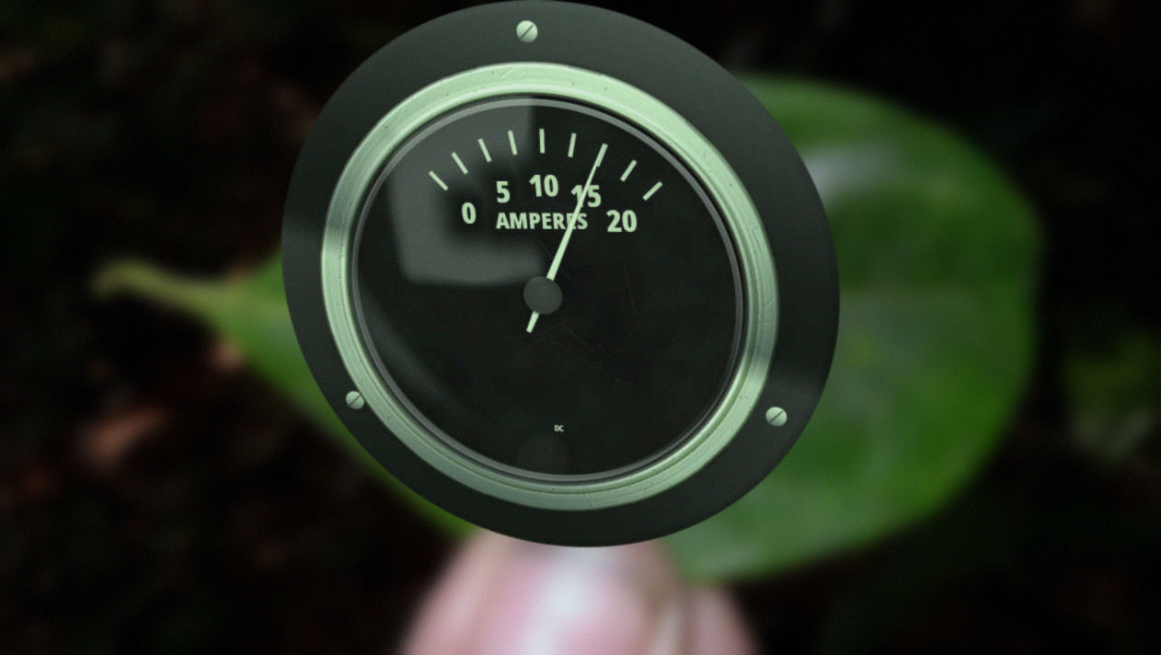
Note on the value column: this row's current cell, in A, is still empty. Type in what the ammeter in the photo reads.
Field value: 15 A
